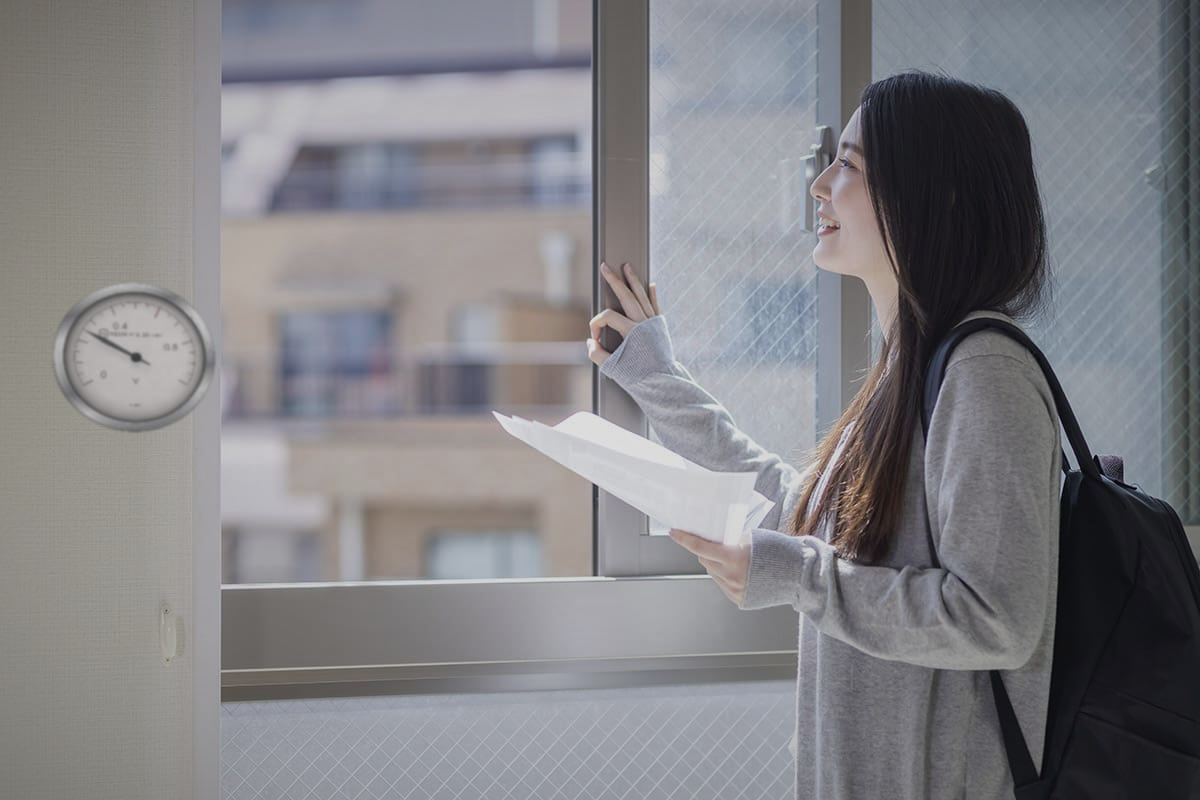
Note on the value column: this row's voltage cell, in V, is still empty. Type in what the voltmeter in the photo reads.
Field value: 0.25 V
